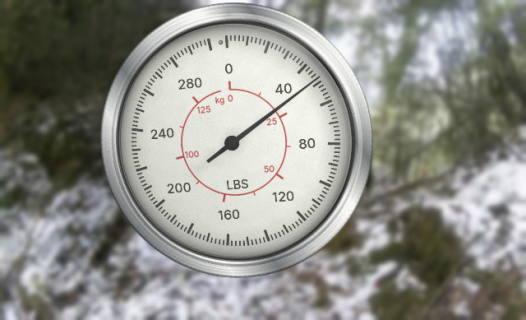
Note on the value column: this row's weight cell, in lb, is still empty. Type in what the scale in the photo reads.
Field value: 48 lb
